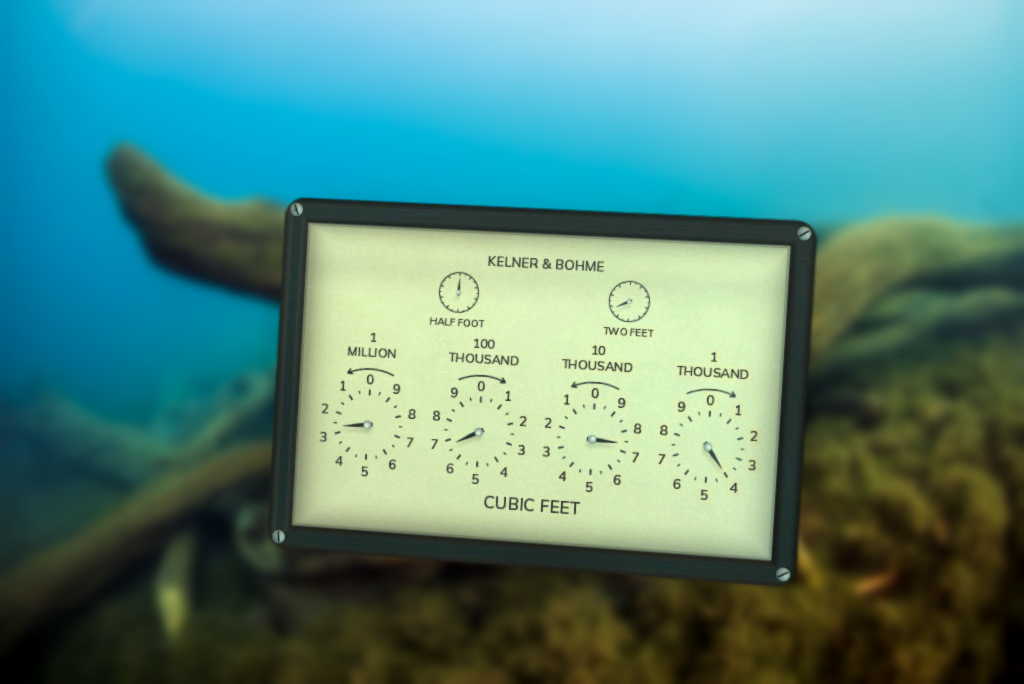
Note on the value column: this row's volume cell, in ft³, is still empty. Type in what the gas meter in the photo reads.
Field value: 267400 ft³
